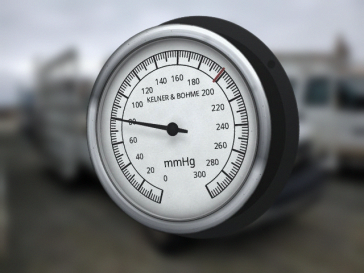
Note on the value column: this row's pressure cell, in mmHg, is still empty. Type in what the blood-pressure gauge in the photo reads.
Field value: 80 mmHg
